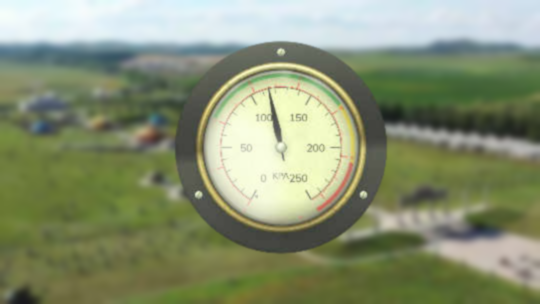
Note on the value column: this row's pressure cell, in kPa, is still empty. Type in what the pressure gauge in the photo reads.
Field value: 115 kPa
